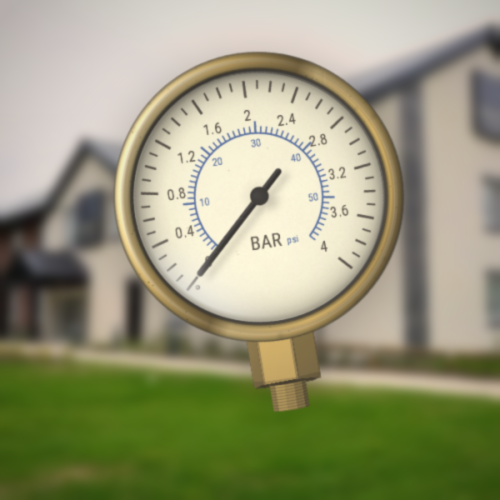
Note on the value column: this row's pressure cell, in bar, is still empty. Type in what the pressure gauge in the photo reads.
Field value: 0 bar
